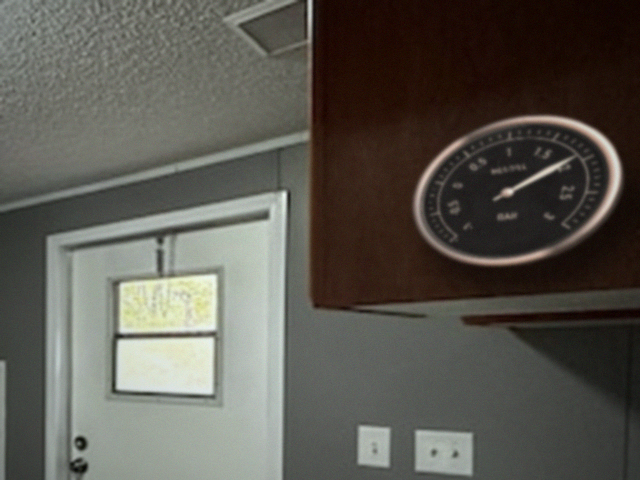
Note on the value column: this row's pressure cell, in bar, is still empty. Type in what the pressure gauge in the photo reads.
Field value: 1.9 bar
